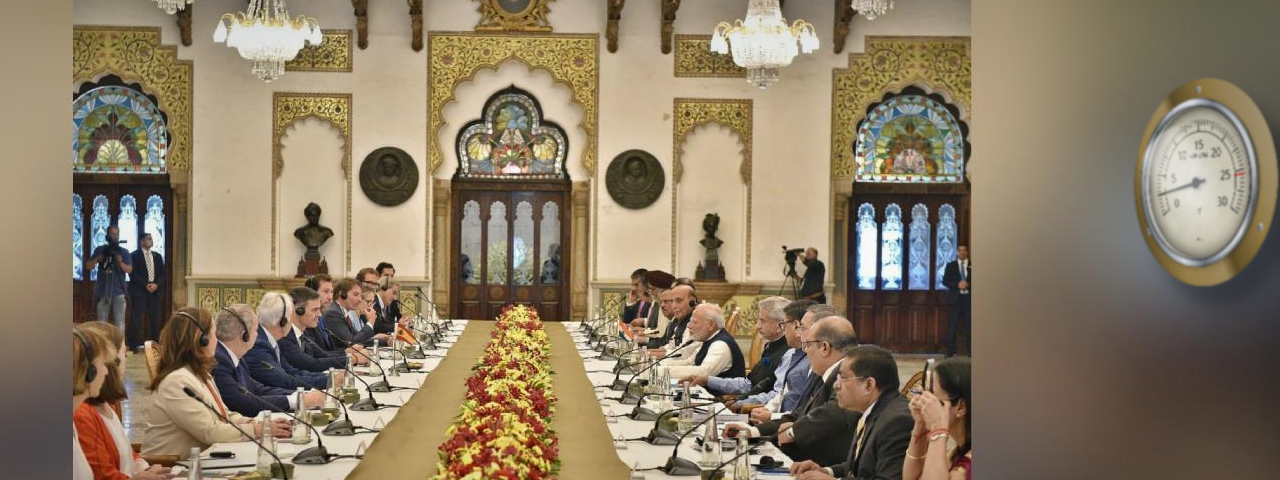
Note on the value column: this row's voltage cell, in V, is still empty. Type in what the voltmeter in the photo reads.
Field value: 2.5 V
